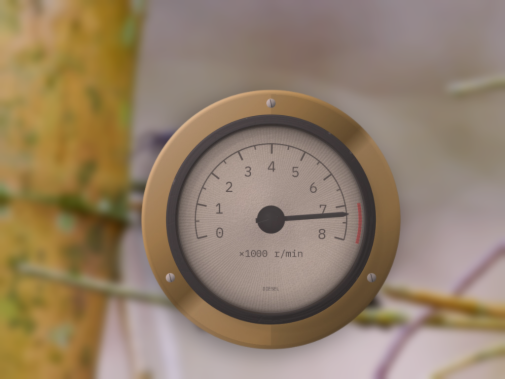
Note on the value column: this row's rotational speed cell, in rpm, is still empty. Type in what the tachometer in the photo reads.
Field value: 7250 rpm
